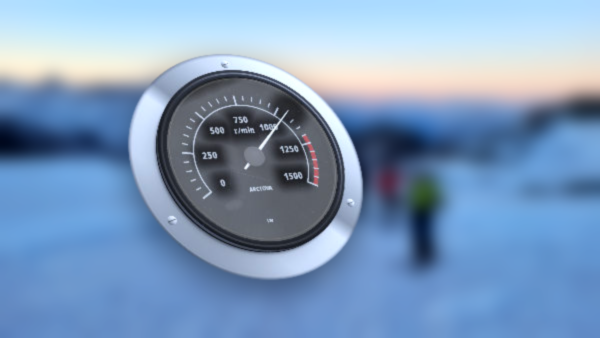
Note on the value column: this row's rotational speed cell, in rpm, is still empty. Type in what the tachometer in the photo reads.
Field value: 1050 rpm
